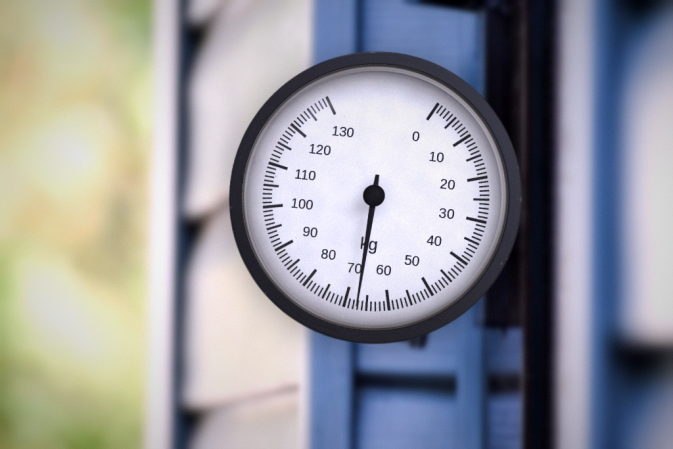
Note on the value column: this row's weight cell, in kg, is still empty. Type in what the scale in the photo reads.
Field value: 67 kg
